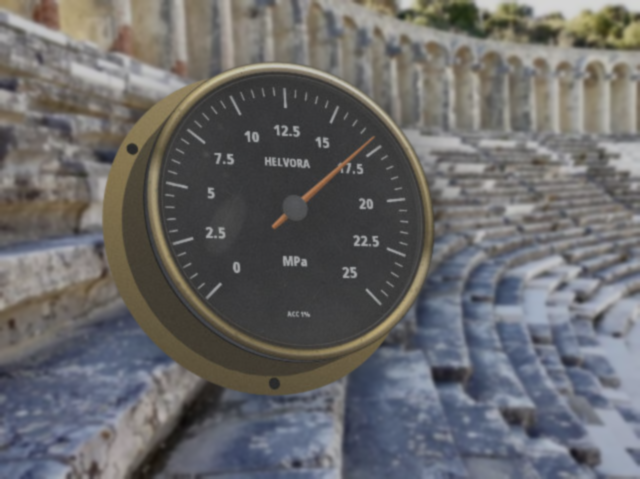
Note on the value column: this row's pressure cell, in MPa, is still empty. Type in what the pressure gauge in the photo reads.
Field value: 17 MPa
